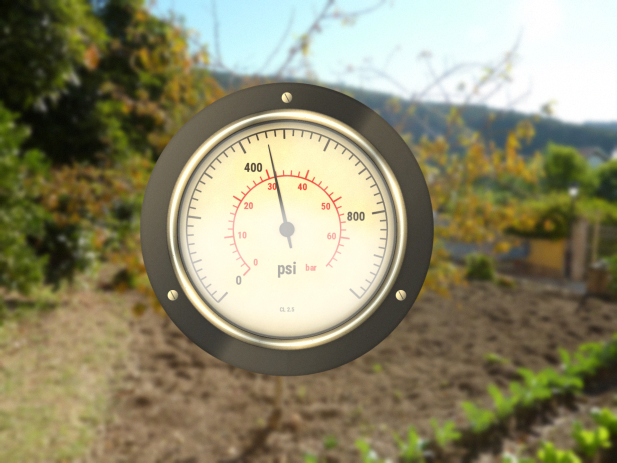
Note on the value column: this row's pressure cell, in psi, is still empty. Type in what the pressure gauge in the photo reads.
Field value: 460 psi
